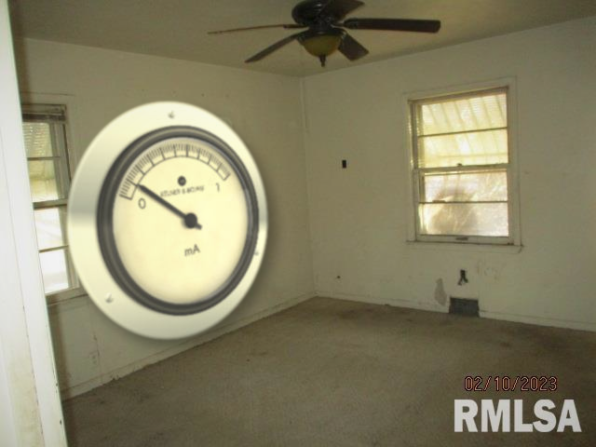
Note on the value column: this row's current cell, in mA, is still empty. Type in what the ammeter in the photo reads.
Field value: 0.1 mA
